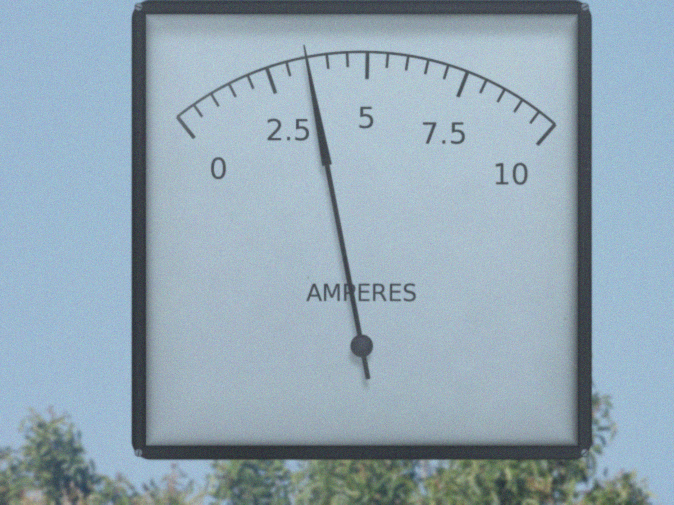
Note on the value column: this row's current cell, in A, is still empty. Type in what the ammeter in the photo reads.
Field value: 3.5 A
